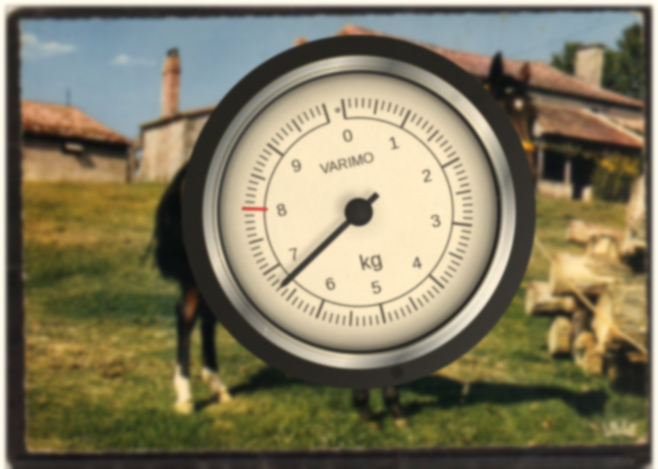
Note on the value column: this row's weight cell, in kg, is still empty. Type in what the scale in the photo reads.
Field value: 6.7 kg
